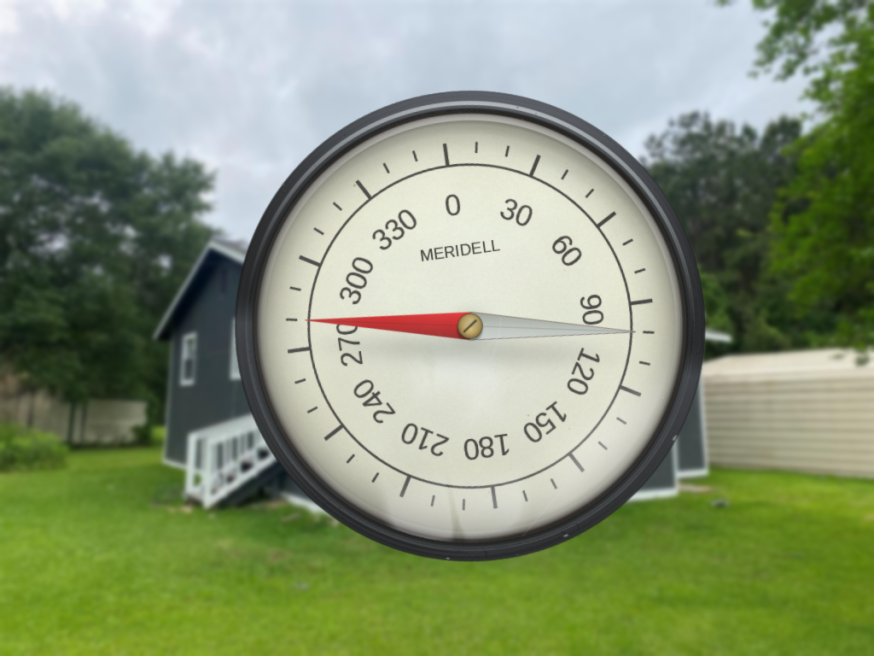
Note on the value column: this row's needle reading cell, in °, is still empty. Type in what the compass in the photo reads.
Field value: 280 °
